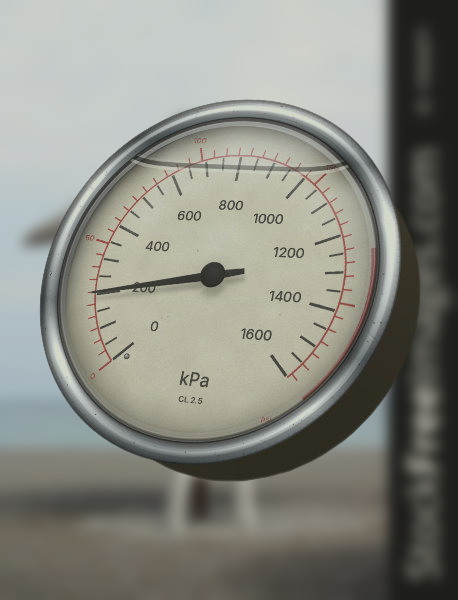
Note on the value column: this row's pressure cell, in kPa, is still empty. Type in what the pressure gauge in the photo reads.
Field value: 200 kPa
